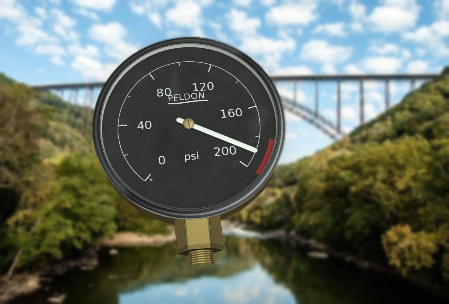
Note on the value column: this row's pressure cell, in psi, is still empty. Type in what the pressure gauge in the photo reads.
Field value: 190 psi
